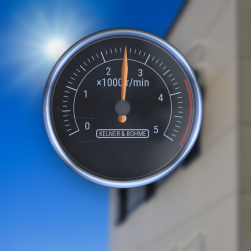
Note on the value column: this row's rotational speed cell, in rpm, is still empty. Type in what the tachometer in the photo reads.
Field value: 2500 rpm
